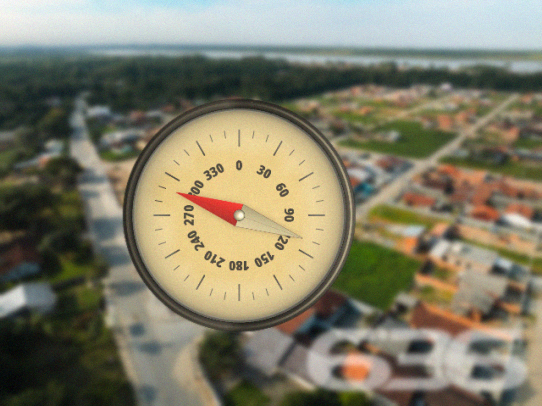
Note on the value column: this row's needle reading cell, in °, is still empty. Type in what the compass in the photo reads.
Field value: 290 °
